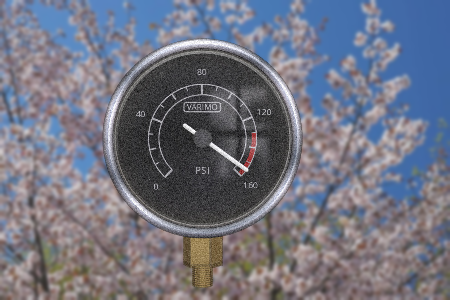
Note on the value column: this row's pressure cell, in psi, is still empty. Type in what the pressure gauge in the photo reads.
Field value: 155 psi
